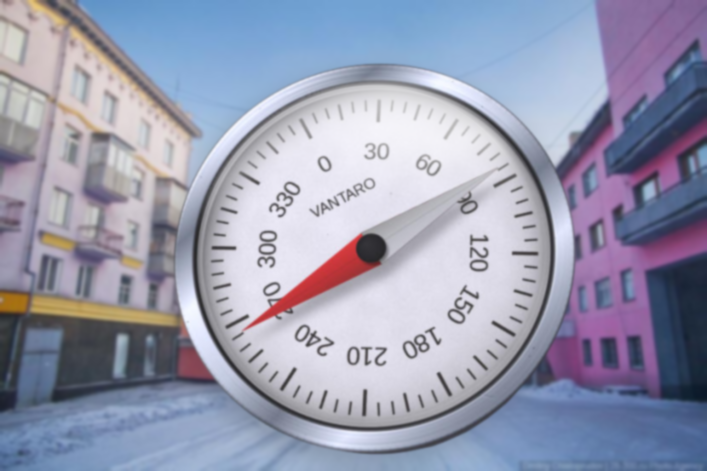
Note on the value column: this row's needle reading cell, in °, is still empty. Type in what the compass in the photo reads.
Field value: 265 °
